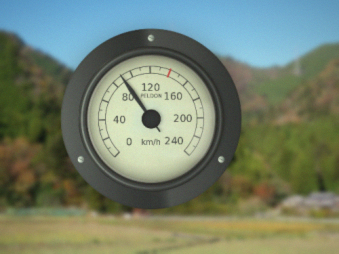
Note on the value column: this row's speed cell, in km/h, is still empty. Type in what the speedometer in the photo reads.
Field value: 90 km/h
